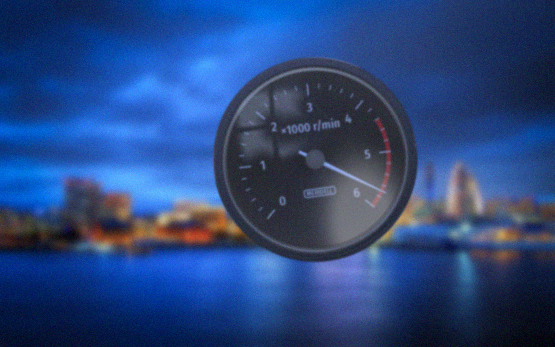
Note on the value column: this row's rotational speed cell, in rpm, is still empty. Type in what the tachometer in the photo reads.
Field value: 5700 rpm
